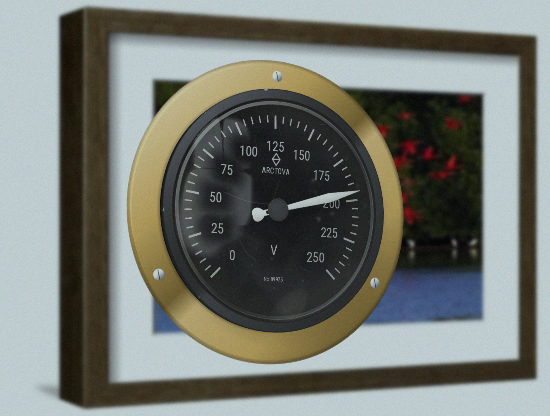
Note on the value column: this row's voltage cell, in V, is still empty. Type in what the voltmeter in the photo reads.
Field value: 195 V
